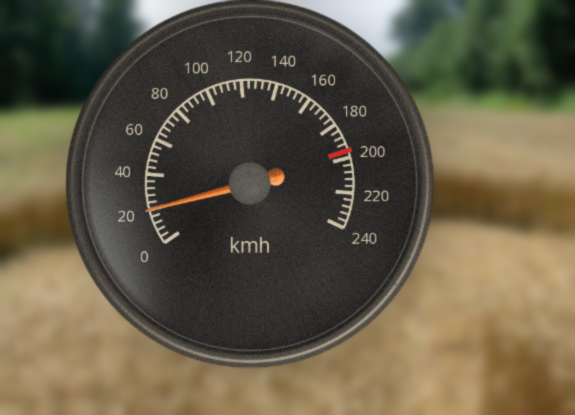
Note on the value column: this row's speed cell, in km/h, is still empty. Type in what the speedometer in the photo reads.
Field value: 20 km/h
